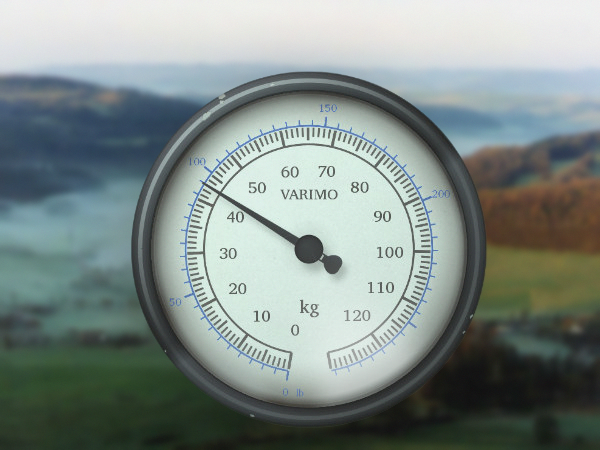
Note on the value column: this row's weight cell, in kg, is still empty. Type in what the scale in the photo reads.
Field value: 43 kg
